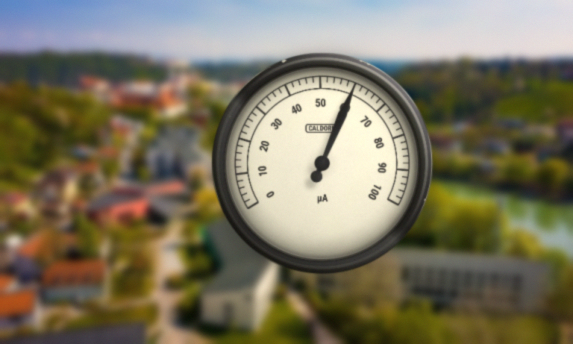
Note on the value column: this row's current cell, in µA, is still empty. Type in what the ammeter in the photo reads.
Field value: 60 µA
